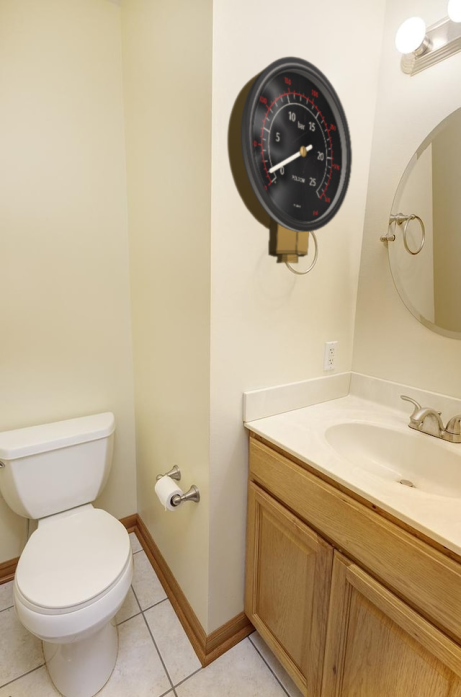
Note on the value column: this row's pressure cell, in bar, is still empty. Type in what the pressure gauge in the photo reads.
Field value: 1 bar
